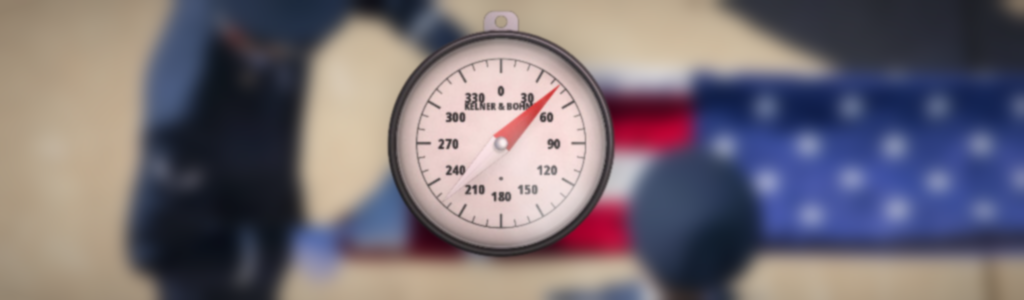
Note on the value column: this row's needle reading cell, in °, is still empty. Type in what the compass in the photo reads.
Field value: 45 °
